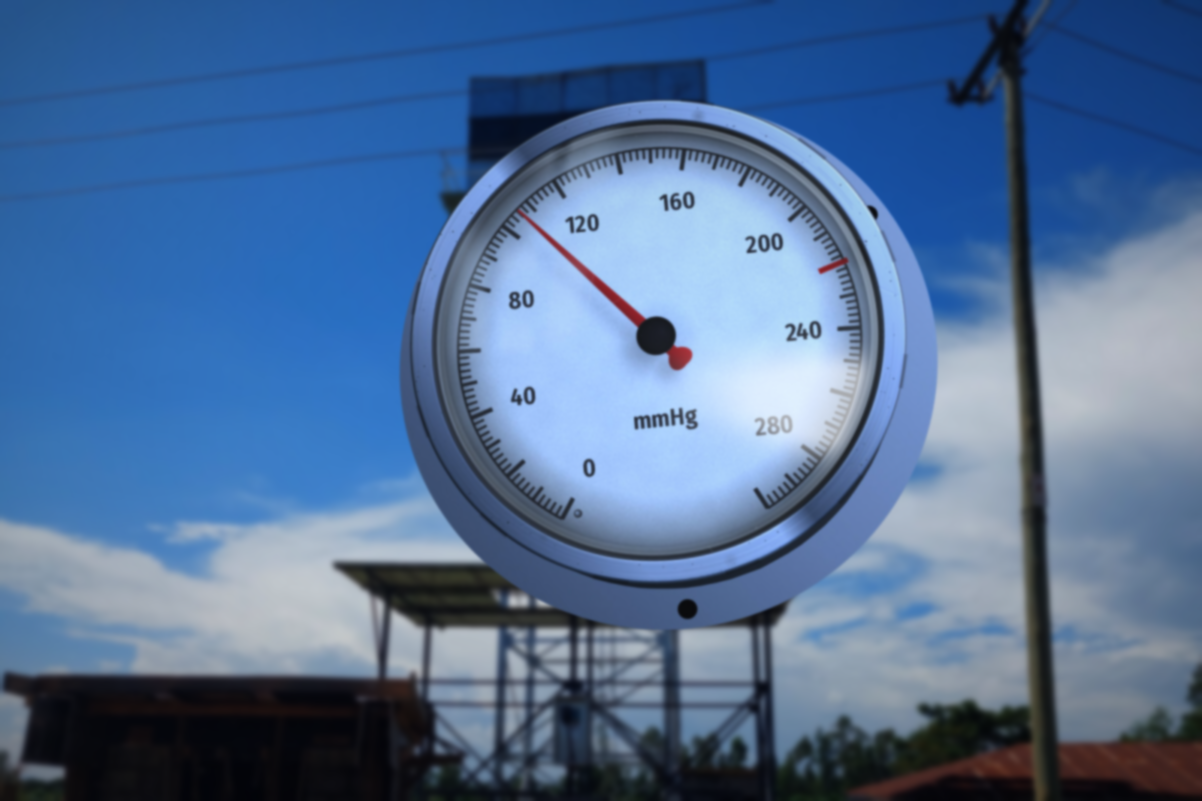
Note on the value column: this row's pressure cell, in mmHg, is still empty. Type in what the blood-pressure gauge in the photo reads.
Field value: 106 mmHg
